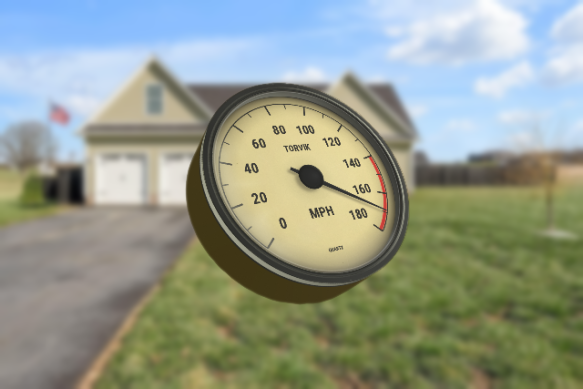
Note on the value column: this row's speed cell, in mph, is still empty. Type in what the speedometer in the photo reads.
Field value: 170 mph
